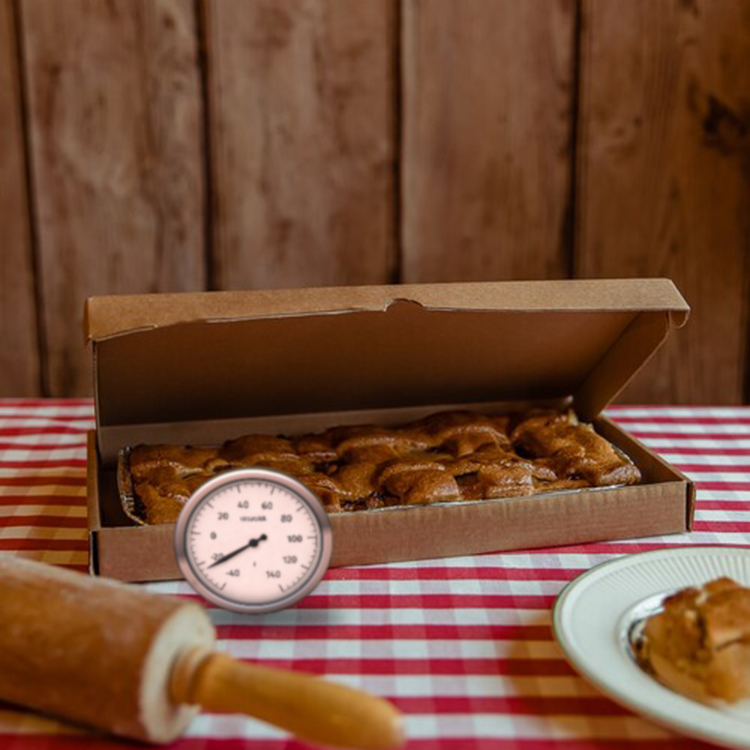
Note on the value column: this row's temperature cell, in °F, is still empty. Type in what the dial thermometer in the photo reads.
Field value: -24 °F
